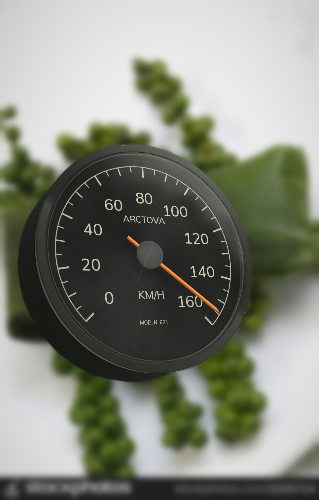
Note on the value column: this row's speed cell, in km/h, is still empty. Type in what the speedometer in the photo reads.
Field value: 155 km/h
